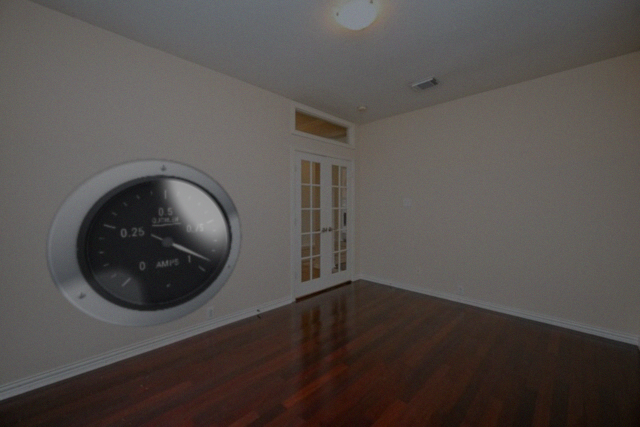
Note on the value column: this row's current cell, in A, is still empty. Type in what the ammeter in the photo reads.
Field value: 0.95 A
